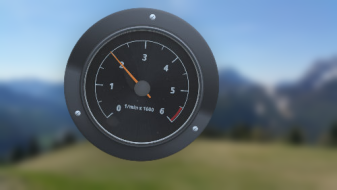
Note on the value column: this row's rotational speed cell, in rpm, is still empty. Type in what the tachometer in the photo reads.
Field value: 2000 rpm
